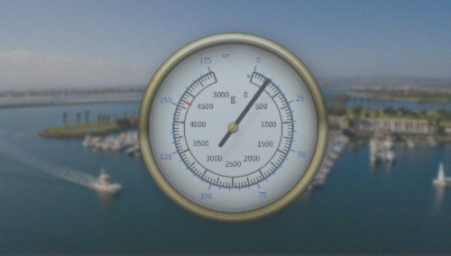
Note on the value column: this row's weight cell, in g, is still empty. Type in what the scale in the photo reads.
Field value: 250 g
